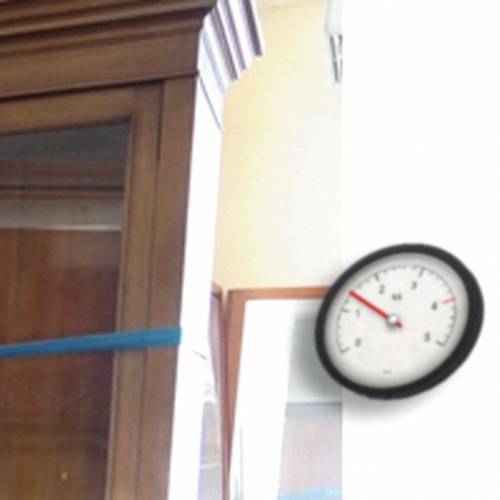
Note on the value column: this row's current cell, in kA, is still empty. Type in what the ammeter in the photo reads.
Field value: 1.4 kA
